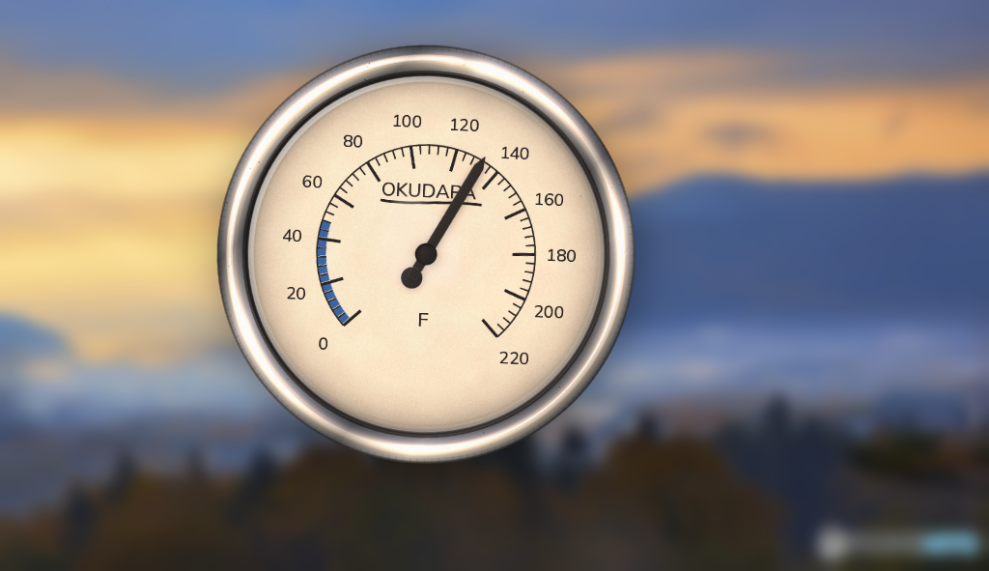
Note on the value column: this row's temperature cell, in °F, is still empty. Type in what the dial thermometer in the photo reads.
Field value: 132 °F
